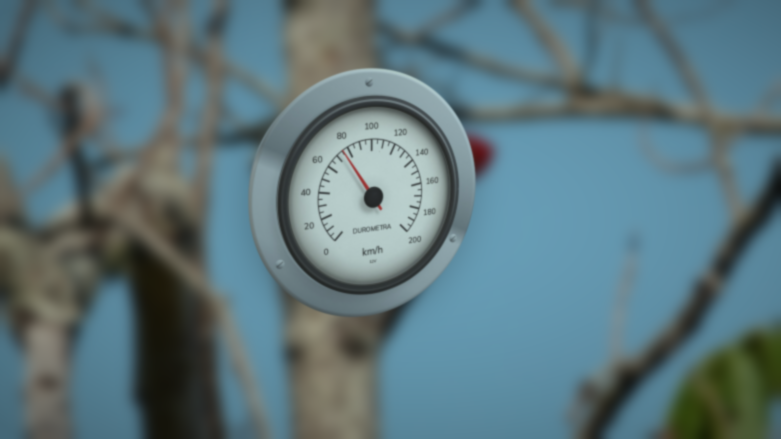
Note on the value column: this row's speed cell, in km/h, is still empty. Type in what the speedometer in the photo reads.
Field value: 75 km/h
